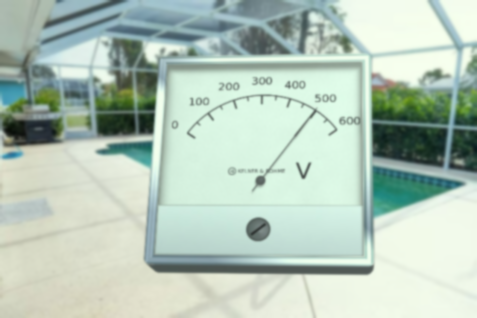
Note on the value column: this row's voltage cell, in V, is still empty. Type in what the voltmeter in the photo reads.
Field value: 500 V
